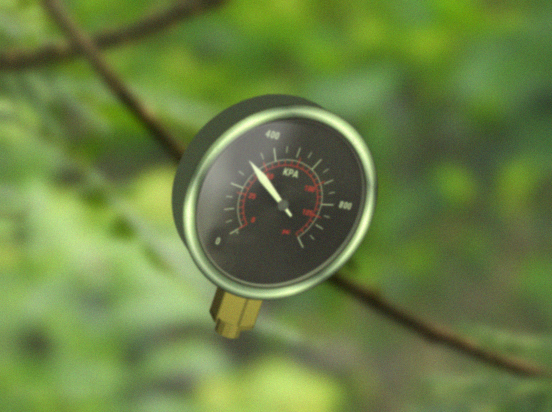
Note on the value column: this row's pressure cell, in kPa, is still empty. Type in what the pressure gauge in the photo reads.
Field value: 300 kPa
